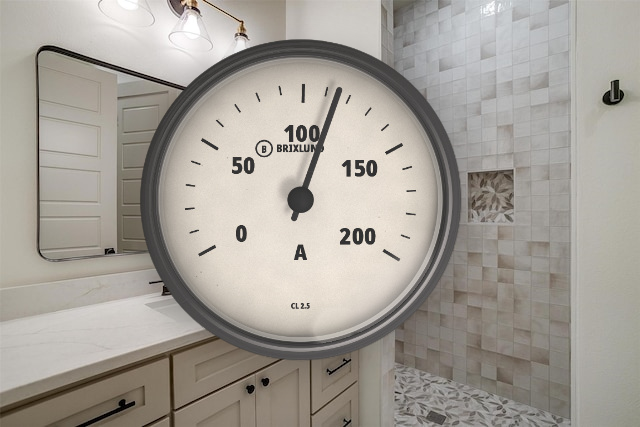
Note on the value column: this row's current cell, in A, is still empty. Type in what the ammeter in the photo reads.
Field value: 115 A
